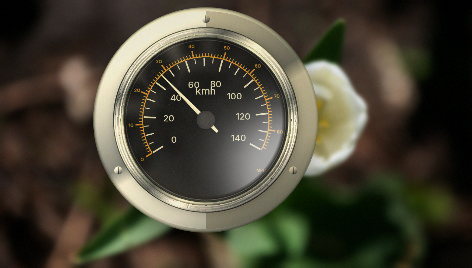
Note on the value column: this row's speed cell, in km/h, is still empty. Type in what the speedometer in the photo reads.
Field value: 45 km/h
